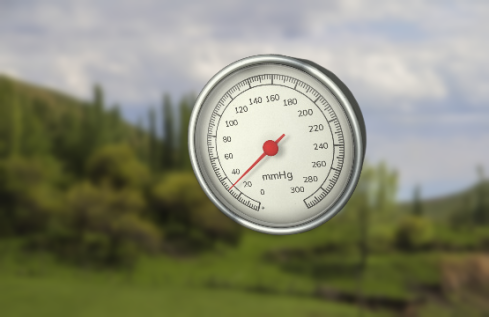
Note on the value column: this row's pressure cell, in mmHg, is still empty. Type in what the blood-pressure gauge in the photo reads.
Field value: 30 mmHg
